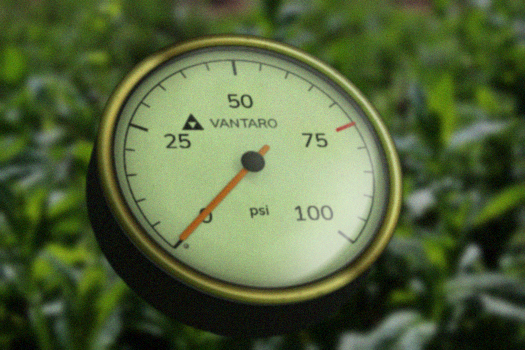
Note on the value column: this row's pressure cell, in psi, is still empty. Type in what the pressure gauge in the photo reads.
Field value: 0 psi
